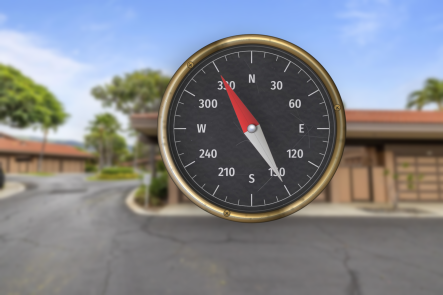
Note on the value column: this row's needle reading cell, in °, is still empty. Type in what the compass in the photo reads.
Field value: 330 °
